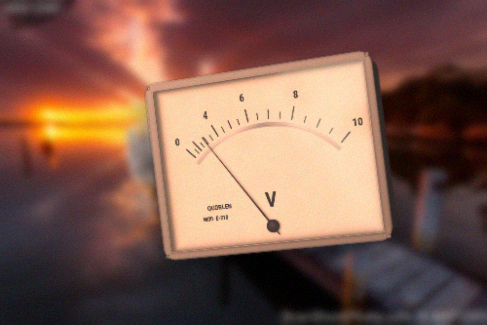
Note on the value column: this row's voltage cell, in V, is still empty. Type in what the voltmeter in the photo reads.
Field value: 3 V
